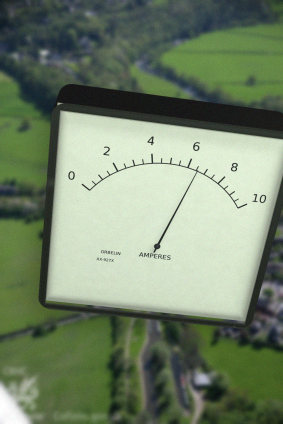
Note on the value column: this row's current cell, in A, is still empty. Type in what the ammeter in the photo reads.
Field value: 6.5 A
